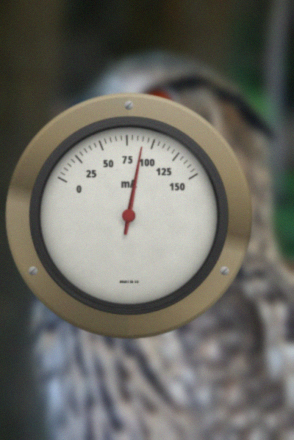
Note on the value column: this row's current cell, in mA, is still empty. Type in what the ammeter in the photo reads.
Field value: 90 mA
